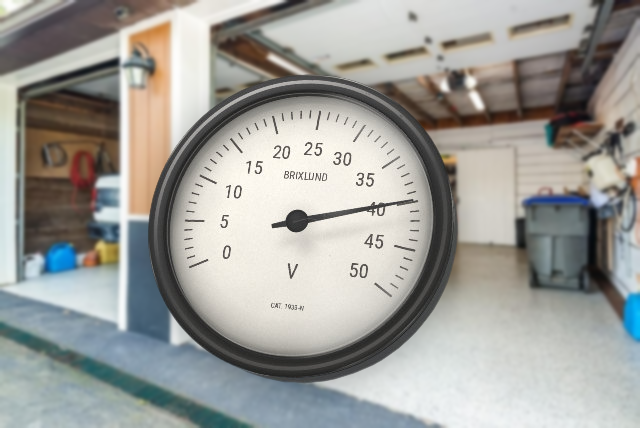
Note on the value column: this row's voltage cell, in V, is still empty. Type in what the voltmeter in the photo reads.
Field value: 40 V
